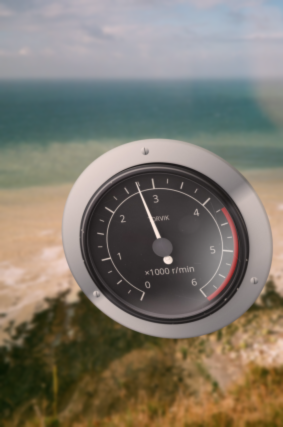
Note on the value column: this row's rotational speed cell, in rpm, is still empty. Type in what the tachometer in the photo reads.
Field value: 2750 rpm
